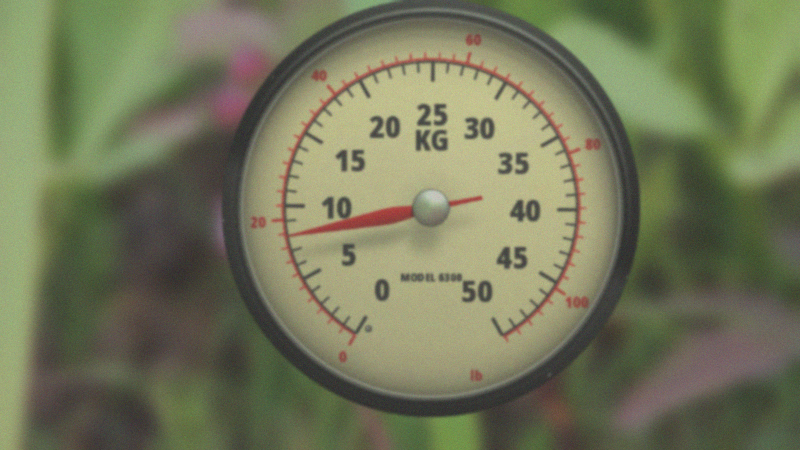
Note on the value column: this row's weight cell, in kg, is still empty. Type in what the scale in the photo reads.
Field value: 8 kg
